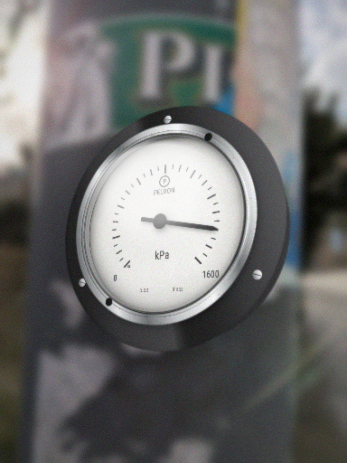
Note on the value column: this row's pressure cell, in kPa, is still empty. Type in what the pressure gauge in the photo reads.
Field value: 1400 kPa
